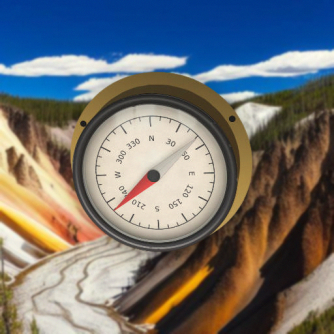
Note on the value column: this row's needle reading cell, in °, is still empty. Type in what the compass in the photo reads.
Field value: 230 °
